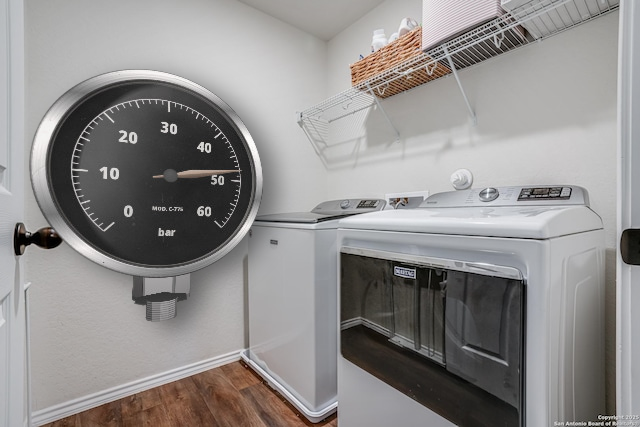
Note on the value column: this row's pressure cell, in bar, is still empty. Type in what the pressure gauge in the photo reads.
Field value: 48 bar
